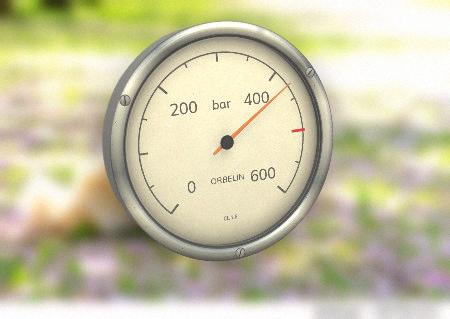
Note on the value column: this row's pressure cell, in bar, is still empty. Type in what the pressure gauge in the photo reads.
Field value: 425 bar
